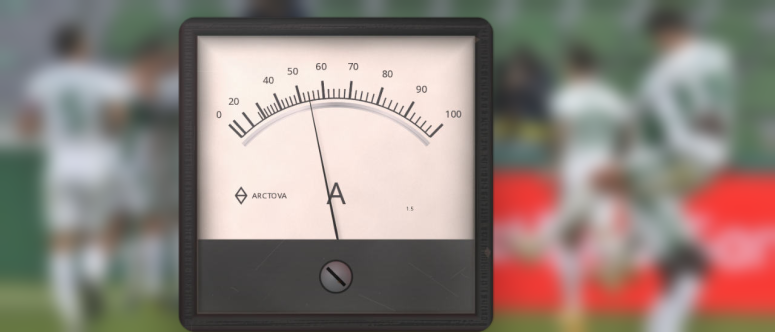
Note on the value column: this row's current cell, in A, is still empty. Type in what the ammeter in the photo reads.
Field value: 54 A
